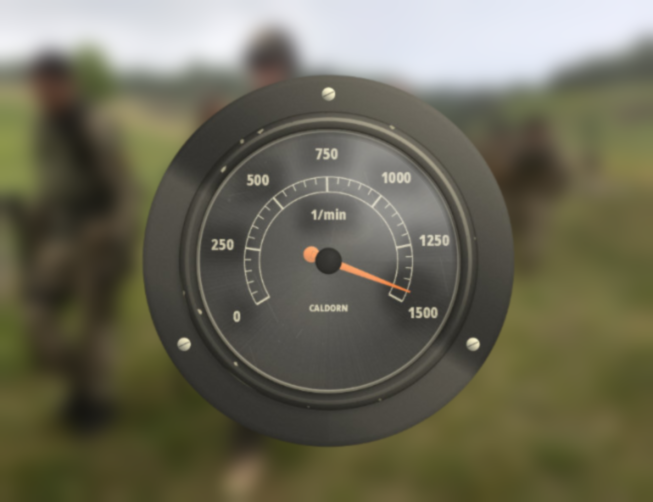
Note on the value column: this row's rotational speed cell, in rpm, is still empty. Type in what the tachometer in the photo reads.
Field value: 1450 rpm
